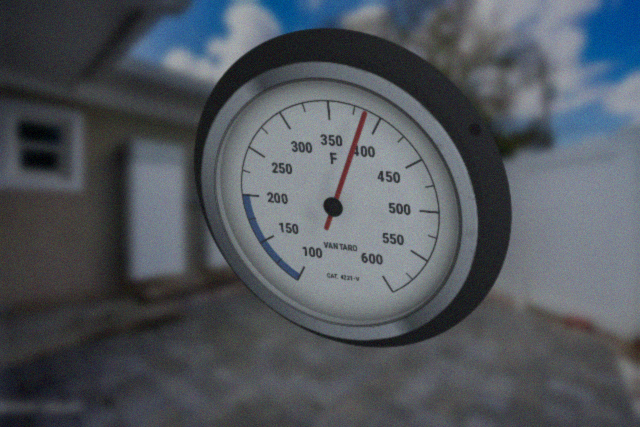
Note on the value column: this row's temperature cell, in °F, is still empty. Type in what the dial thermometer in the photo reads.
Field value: 387.5 °F
